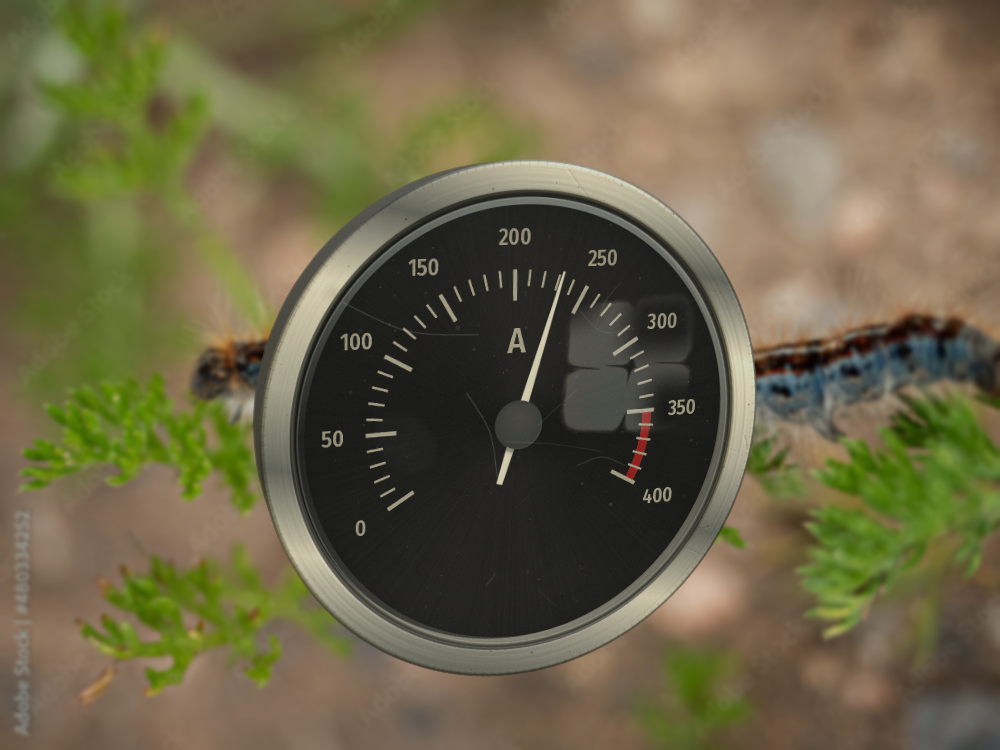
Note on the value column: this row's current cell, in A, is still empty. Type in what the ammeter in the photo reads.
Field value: 230 A
